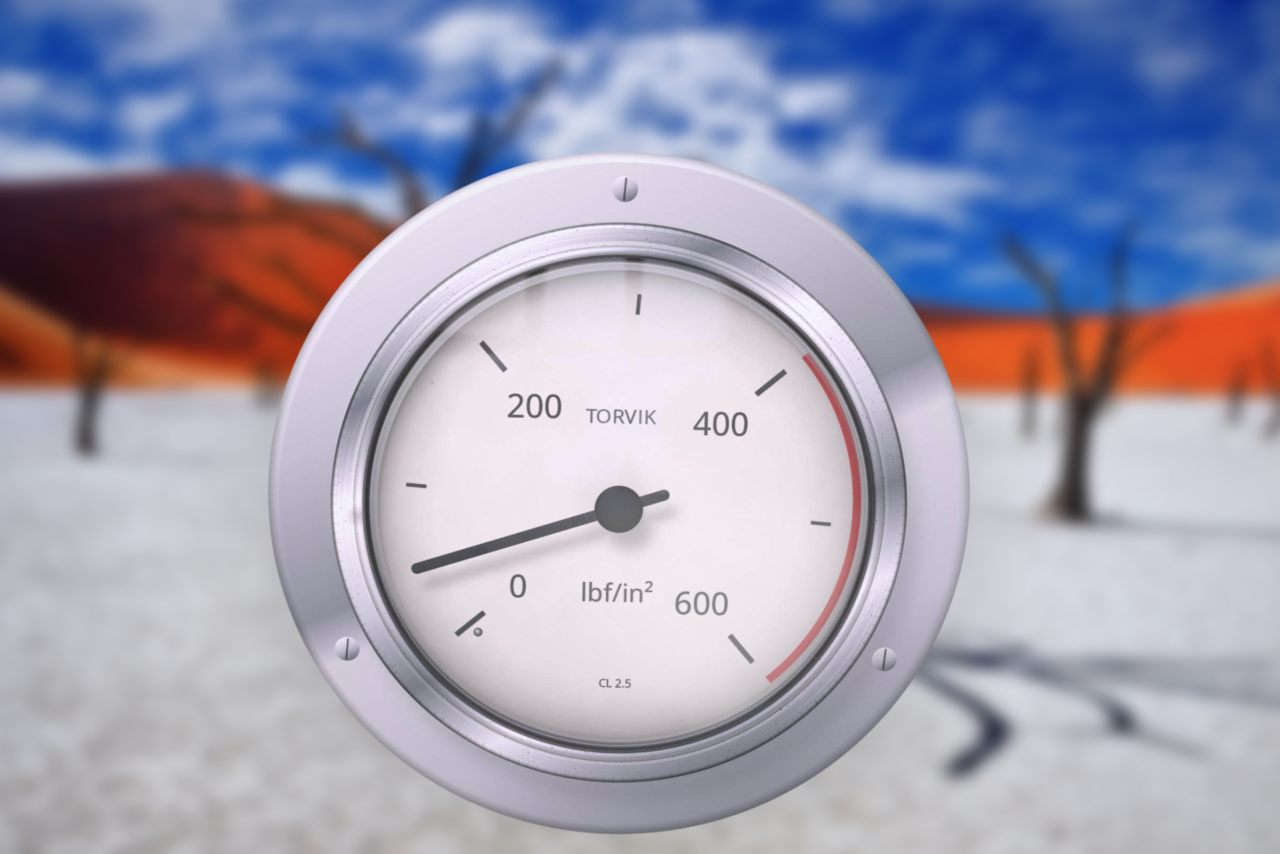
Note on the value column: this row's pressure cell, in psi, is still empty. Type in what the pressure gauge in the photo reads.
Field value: 50 psi
